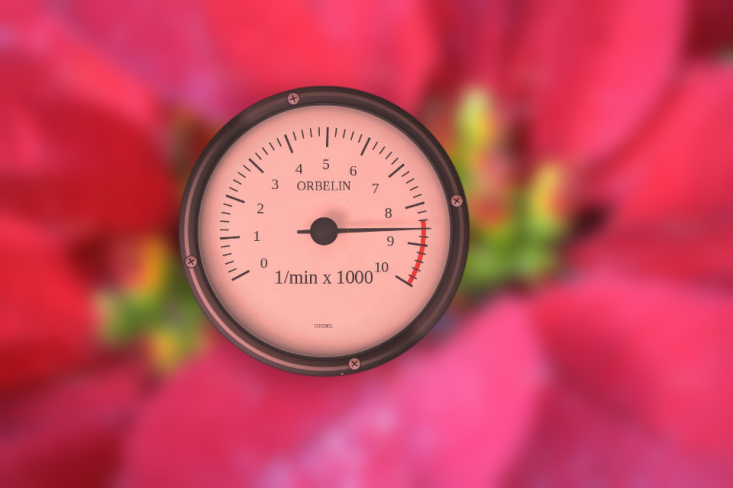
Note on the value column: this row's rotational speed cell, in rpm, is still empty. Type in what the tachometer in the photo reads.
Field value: 8600 rpm
